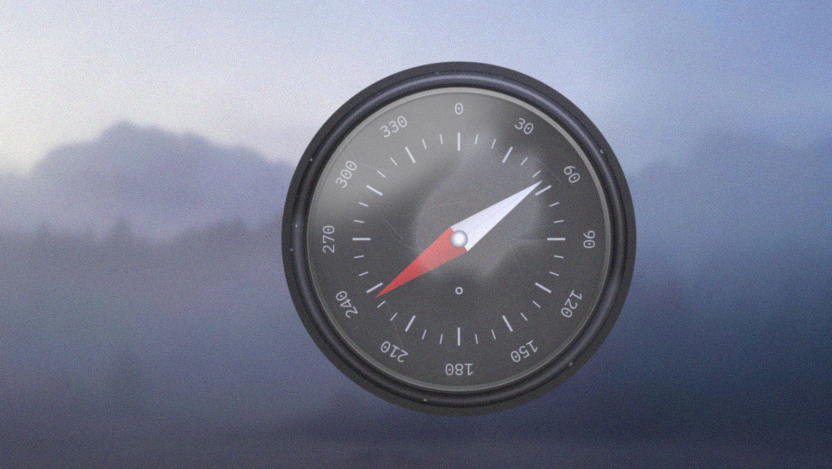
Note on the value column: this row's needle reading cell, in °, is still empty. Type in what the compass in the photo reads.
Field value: 235 °
